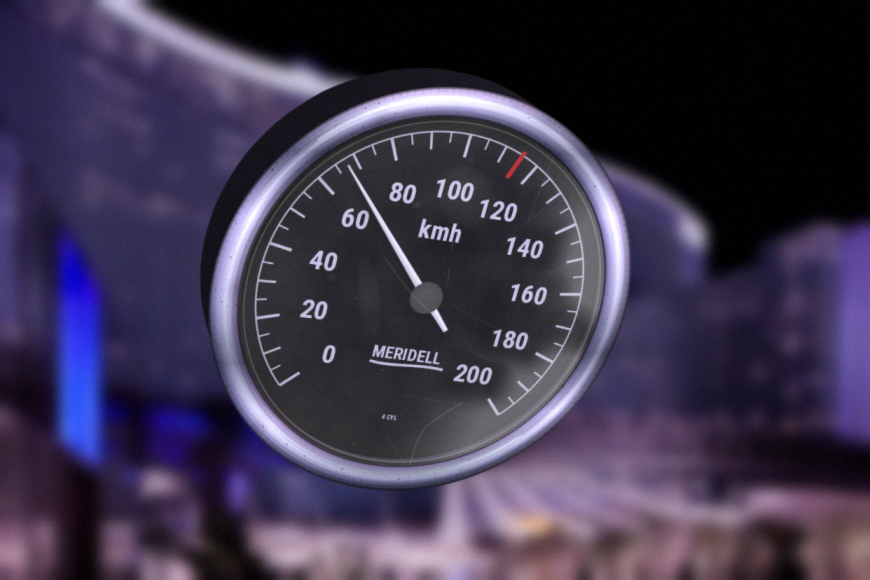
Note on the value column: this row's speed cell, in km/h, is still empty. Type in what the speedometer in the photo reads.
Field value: 67.5 km/h
